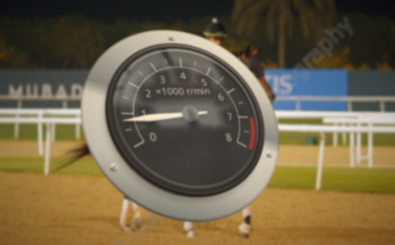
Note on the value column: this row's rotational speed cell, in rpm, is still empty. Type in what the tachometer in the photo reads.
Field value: 750 rpm
